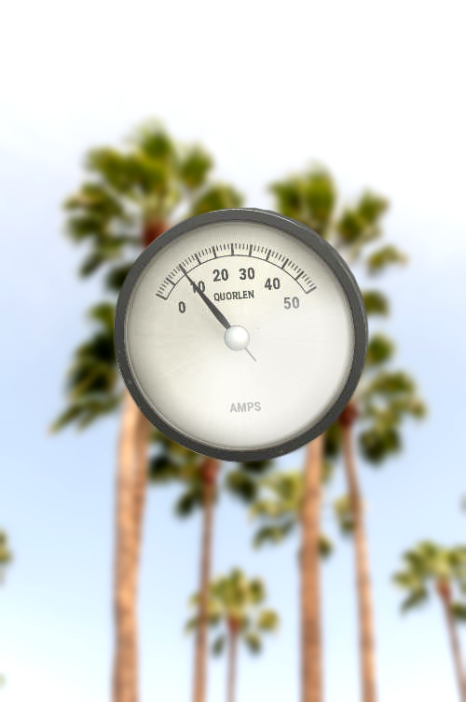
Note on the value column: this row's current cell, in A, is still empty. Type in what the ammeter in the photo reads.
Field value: 10 A
